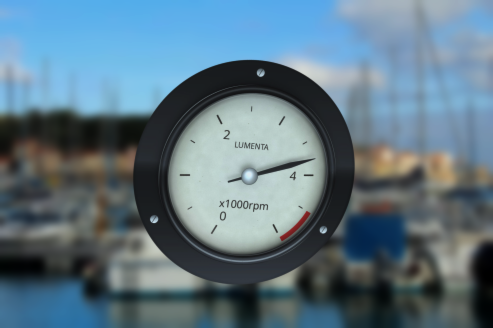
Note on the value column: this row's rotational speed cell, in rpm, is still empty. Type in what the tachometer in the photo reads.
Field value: 3750 rpm
